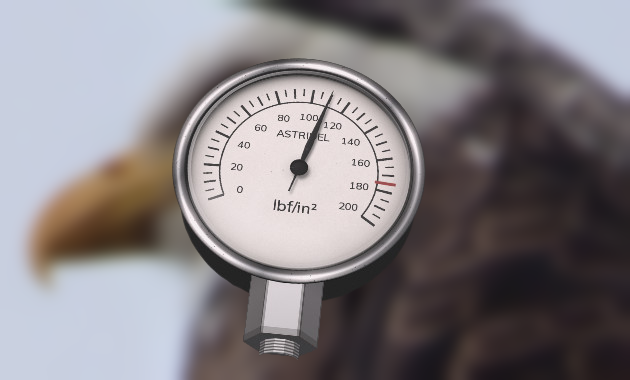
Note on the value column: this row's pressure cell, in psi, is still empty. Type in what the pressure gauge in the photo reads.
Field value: 110 psi
